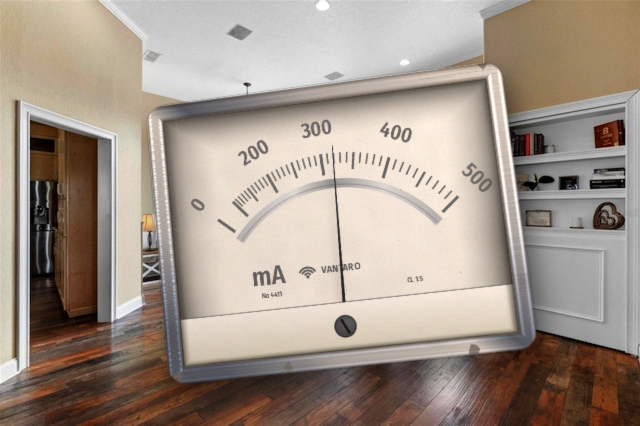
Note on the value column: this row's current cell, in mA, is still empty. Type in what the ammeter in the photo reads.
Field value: 320 mA
